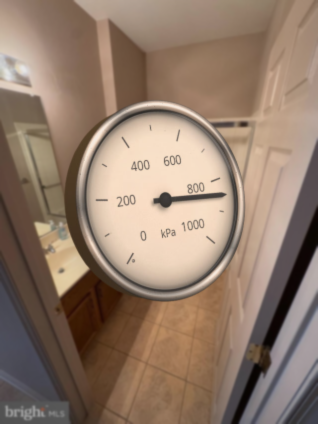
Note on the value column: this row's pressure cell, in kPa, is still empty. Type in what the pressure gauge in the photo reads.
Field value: 850 kPa
